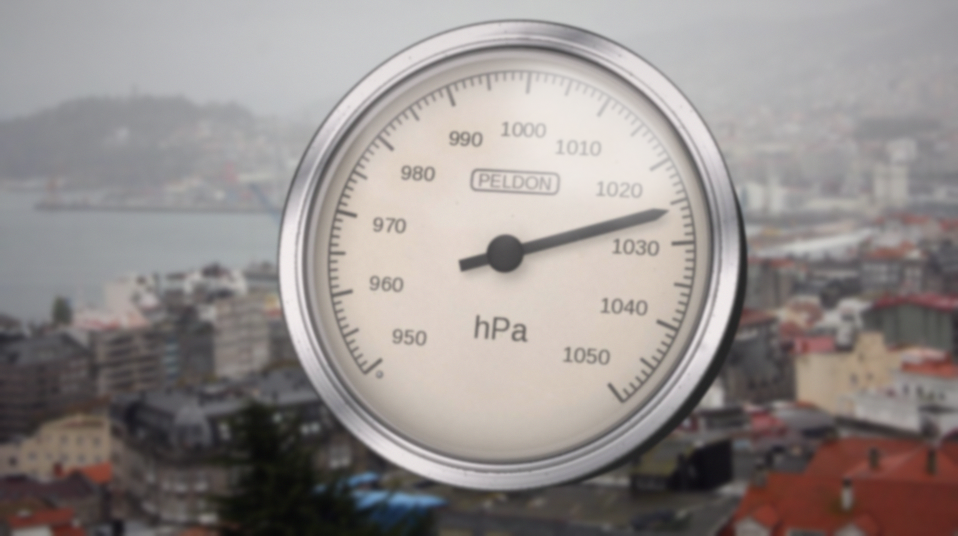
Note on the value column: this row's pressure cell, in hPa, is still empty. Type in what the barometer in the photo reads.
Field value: 1026 hPa
